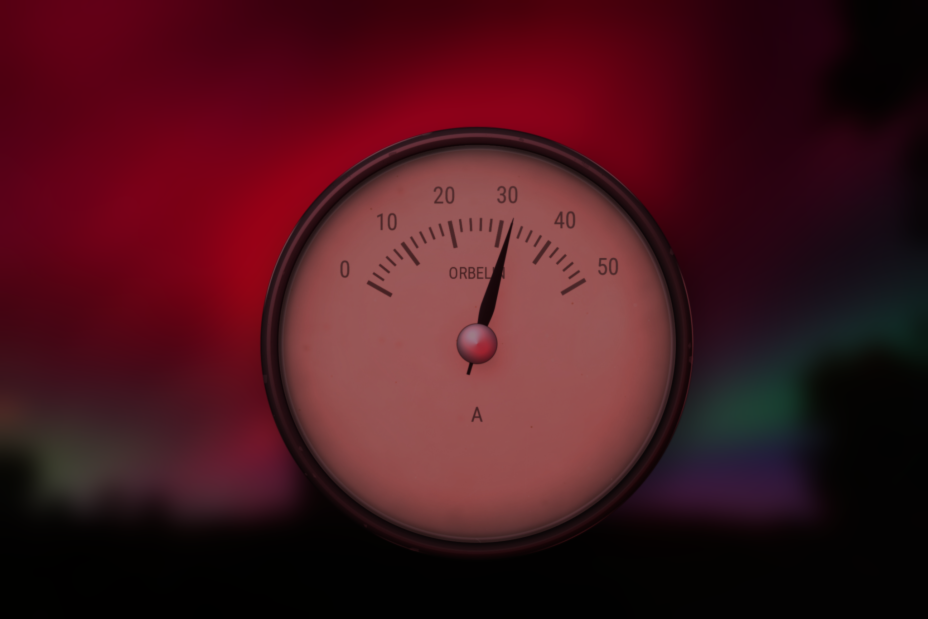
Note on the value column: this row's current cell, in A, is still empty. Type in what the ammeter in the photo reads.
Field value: 32 A
